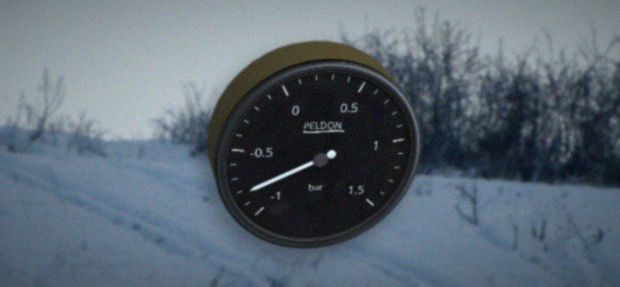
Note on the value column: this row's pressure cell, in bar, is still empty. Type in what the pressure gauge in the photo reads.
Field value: -0.8 bar
